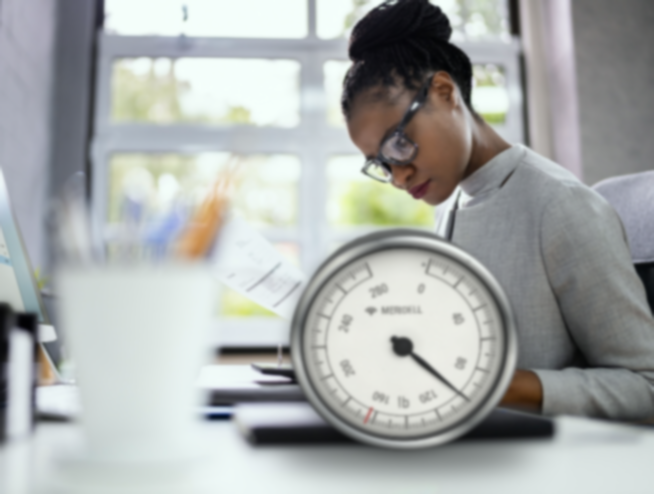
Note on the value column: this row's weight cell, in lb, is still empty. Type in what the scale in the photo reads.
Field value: 100 lb
